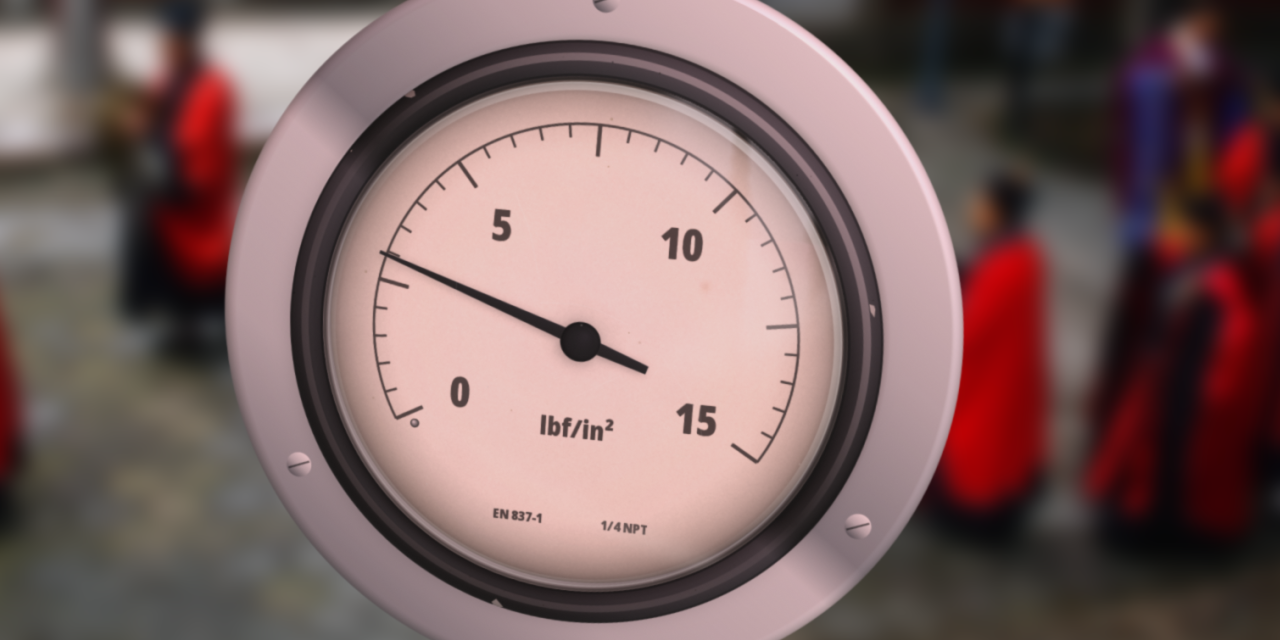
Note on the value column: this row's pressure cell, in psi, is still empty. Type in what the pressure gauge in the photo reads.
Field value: 3 psi
